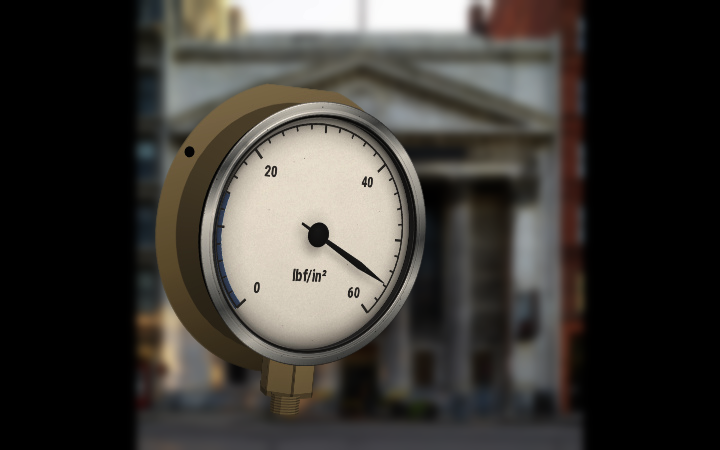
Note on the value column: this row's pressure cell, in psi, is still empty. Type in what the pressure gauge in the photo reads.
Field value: 56 psi
